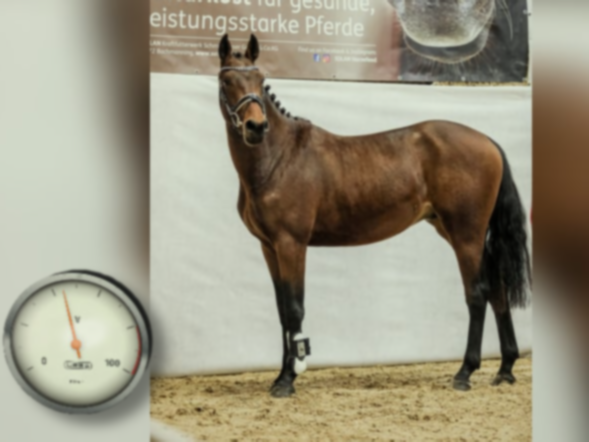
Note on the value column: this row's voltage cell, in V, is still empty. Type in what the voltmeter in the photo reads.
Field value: 45 V
